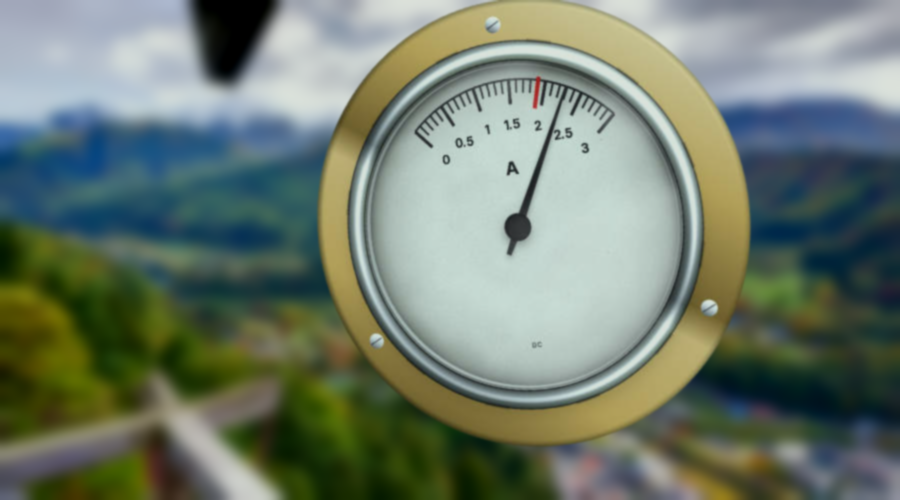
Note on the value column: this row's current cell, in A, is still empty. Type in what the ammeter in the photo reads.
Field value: 2.3 A
